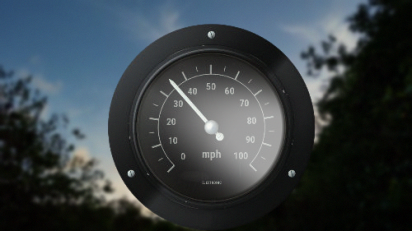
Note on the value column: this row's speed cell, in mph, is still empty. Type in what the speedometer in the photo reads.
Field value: 35 mph
